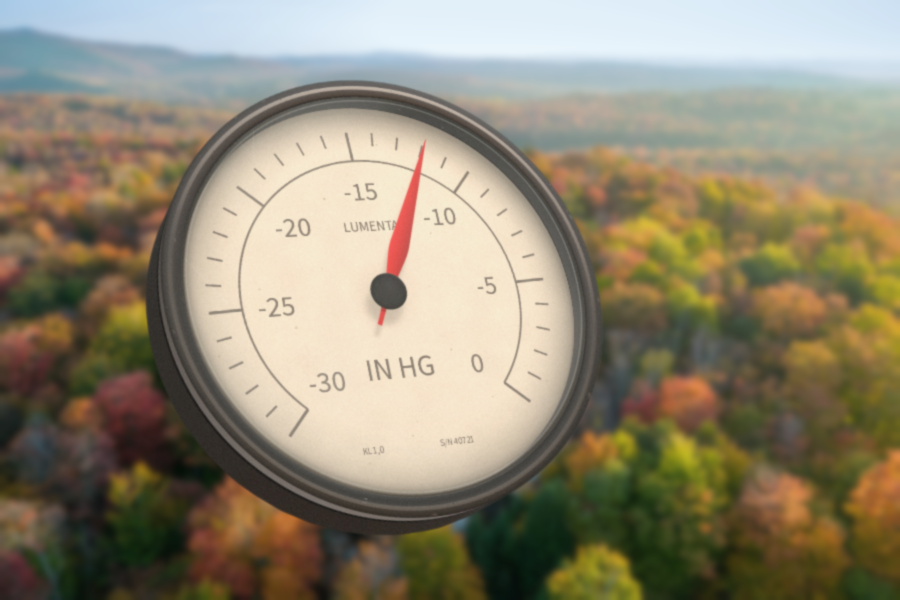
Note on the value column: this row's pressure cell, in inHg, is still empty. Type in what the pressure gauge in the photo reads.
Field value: -12 inHg
